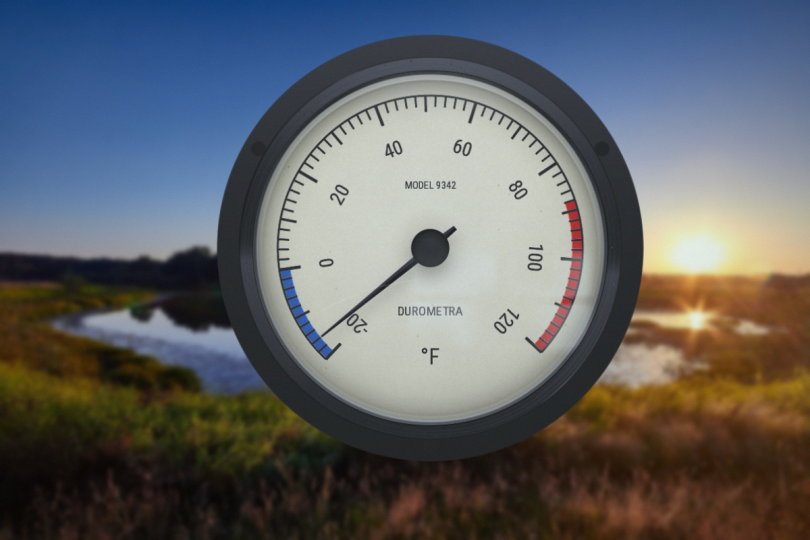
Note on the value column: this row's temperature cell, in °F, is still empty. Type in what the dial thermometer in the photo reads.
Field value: -16 °F
